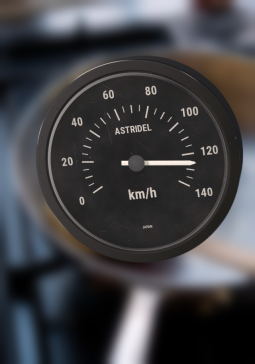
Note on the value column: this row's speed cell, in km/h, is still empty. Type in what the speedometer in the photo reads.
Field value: 125 km/h
